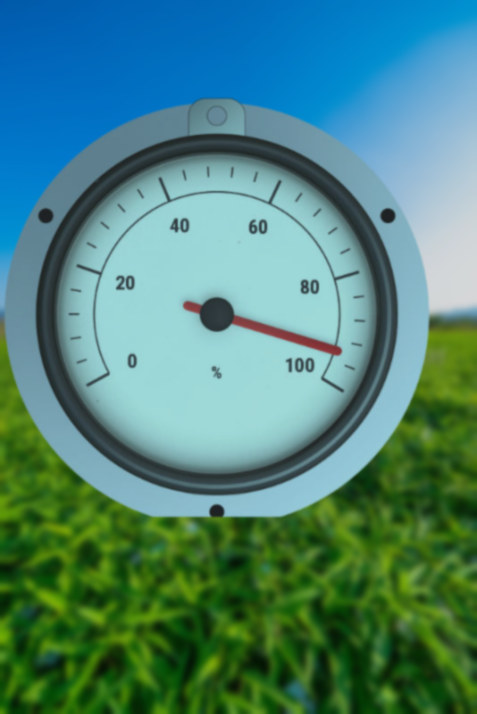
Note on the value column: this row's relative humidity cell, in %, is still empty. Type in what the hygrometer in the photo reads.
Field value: 94 %
